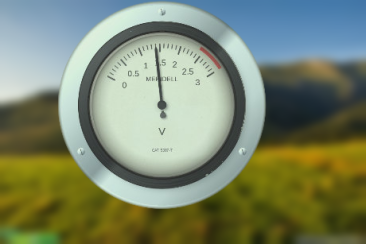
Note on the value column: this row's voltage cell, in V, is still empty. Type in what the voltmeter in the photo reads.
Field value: 1.4 V
